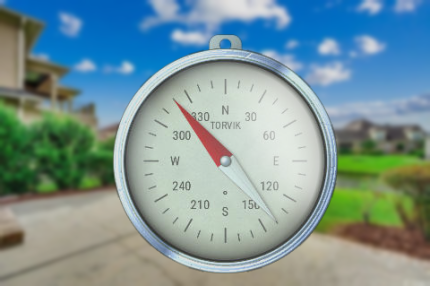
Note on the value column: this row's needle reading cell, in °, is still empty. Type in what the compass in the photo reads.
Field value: 320 °
